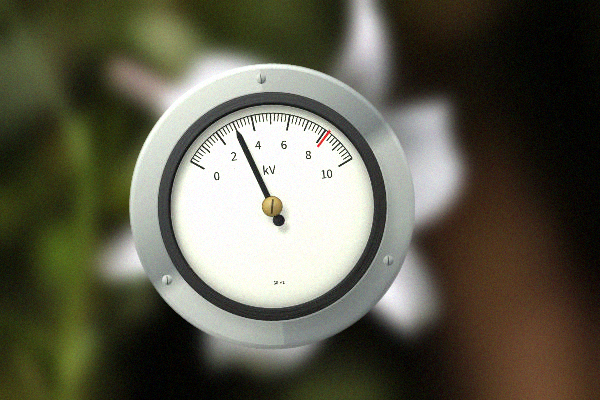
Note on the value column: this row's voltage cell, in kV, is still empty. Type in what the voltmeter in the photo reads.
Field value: 3 kV
